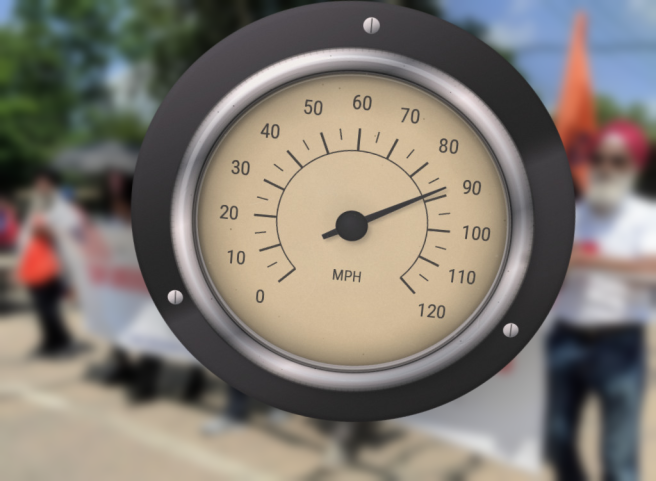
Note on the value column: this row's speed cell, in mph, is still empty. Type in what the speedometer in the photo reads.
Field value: 87.5 mph
